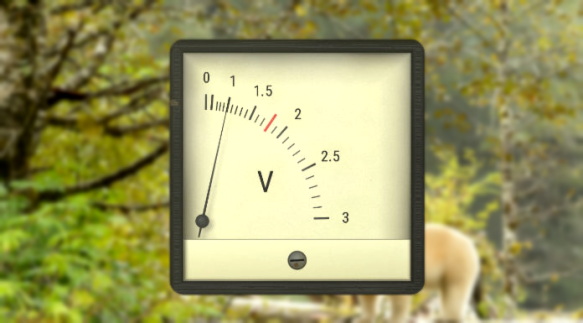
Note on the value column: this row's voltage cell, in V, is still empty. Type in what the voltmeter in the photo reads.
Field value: 1 V
